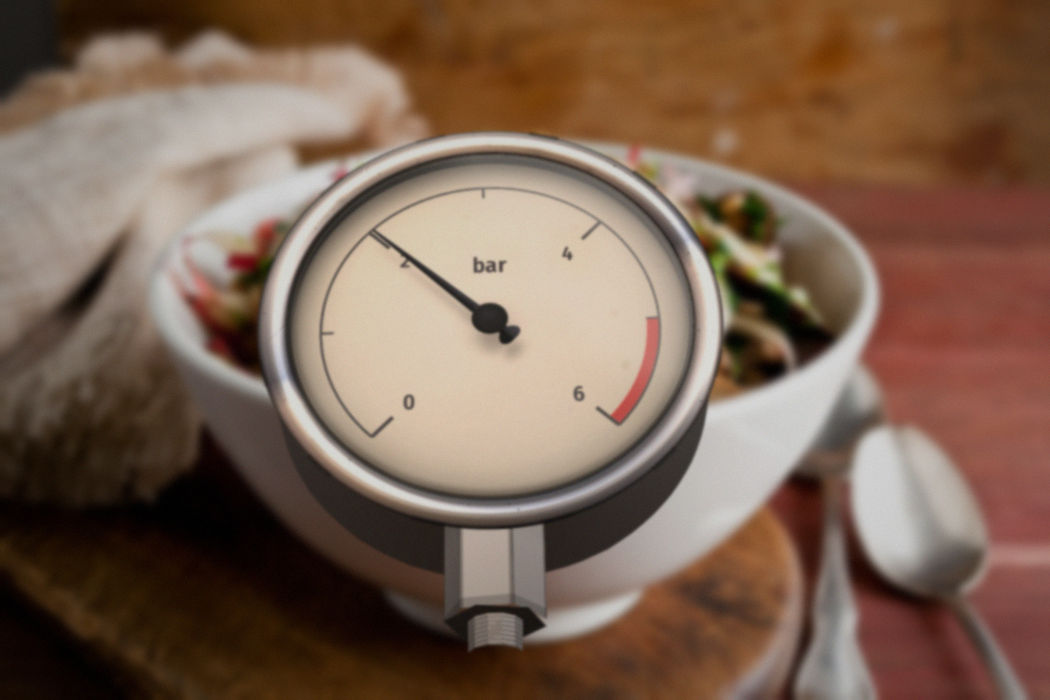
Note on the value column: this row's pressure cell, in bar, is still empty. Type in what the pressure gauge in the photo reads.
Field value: 2 bar
